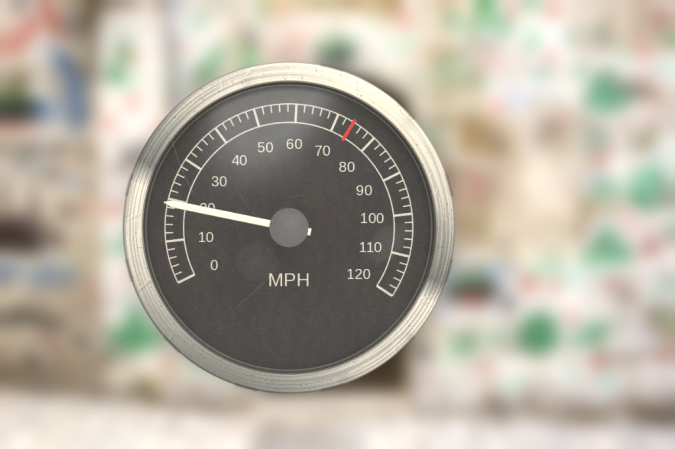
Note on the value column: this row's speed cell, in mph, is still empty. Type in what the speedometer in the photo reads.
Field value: 19 mph
